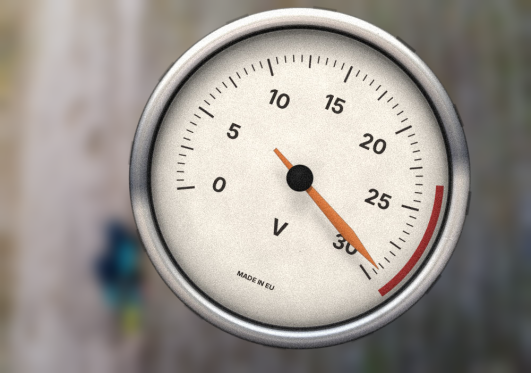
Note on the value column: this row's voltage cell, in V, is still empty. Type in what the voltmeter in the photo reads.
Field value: 29.25 V
